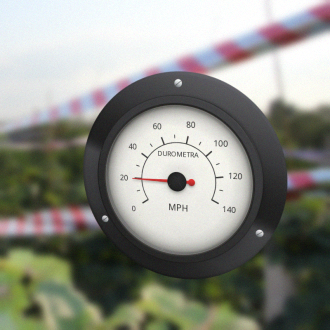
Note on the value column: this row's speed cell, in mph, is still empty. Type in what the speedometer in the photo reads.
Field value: 20 mph
